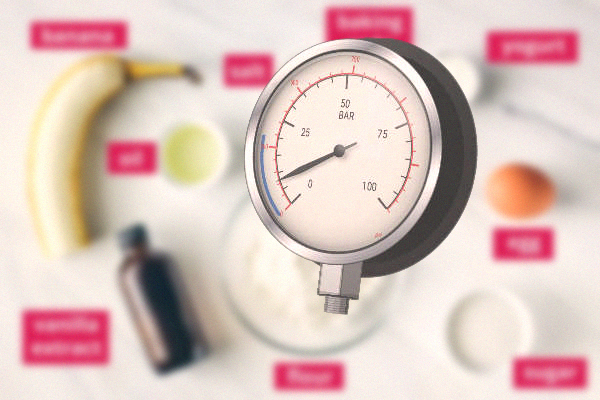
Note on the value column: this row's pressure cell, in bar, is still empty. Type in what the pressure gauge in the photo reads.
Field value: 7.5 bar
